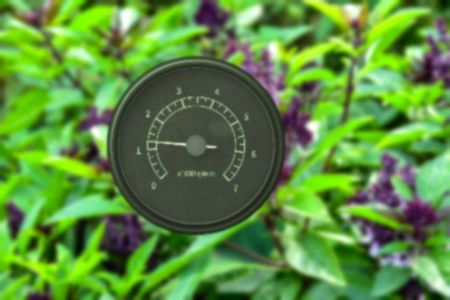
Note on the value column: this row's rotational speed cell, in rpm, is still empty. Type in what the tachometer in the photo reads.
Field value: 1250 rpm
